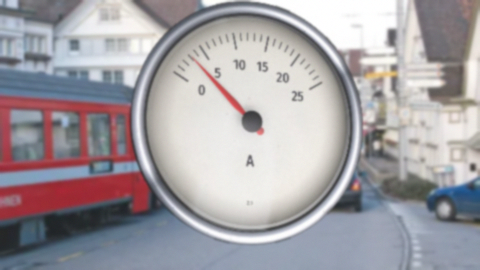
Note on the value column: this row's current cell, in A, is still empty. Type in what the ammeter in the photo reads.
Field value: 3 A
